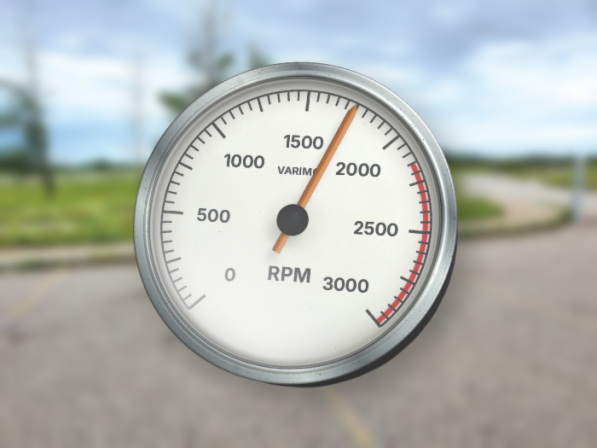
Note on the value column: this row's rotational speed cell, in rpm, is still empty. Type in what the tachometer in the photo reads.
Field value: 1750 rpm
